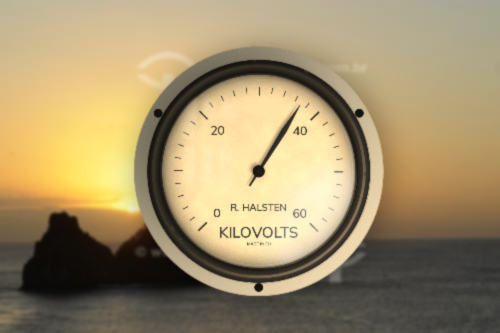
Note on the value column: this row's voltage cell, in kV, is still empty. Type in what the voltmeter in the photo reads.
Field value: 37 kV
